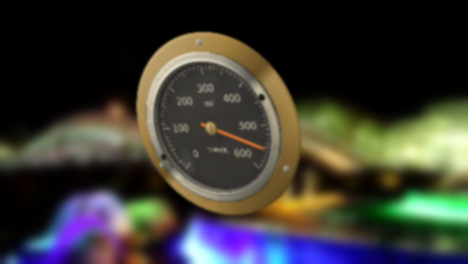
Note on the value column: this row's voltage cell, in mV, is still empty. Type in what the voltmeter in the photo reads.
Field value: 550 mV
